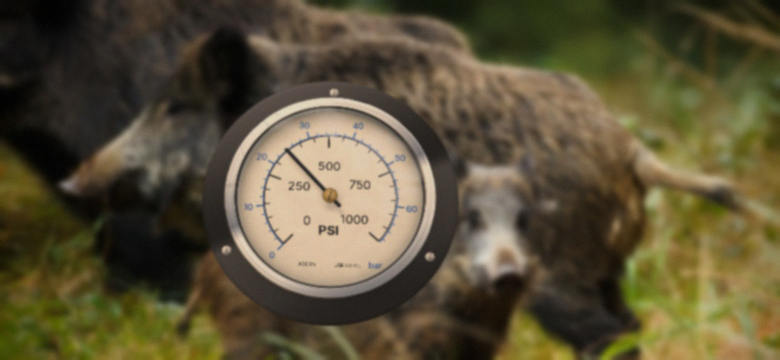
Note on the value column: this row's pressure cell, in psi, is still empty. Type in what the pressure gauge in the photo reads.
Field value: 350 psi
